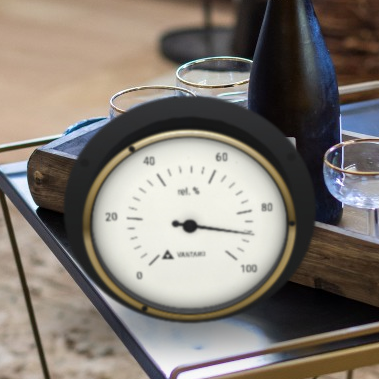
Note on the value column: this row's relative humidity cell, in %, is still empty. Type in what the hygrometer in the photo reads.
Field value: 88 %
